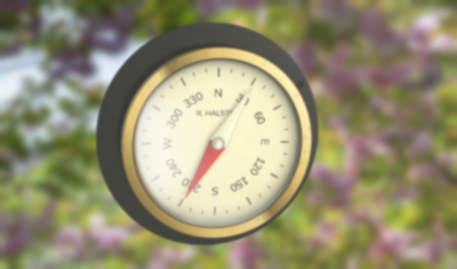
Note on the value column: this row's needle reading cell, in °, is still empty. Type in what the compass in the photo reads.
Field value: 210 °
